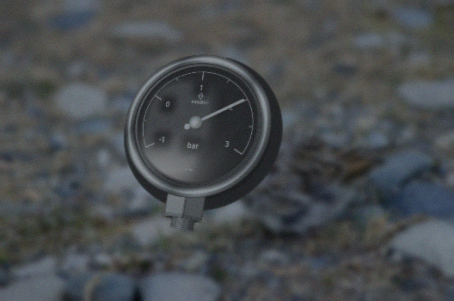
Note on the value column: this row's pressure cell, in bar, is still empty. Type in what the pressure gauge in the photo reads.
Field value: 2 bar
